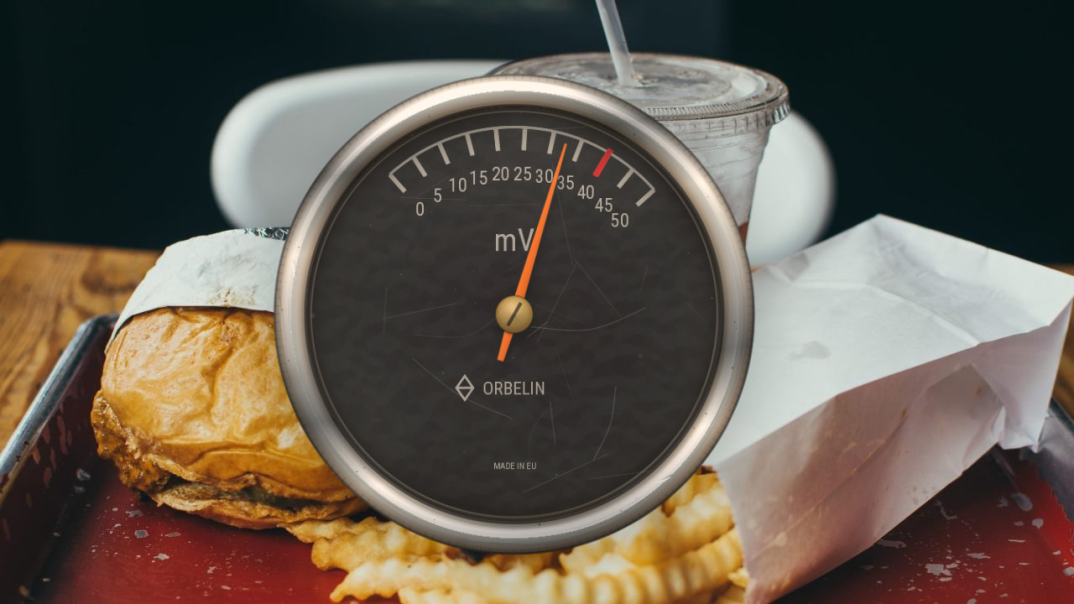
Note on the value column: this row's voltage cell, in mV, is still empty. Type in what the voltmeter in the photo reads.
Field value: 32.5 mV
